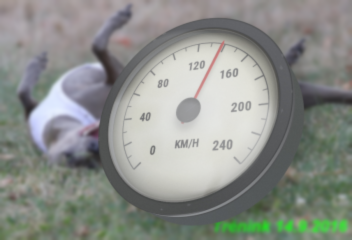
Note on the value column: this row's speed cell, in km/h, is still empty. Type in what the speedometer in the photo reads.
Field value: 140 km/h
